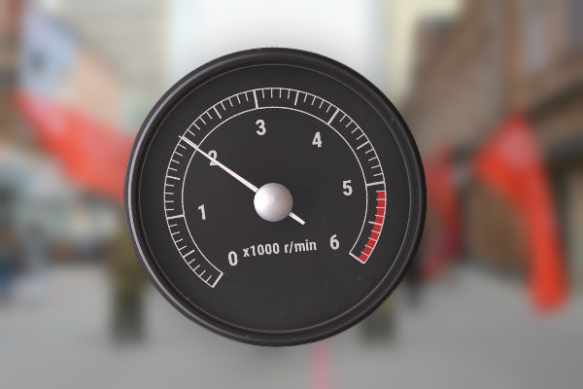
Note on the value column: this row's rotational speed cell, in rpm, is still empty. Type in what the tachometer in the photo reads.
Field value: 2000 rpm
